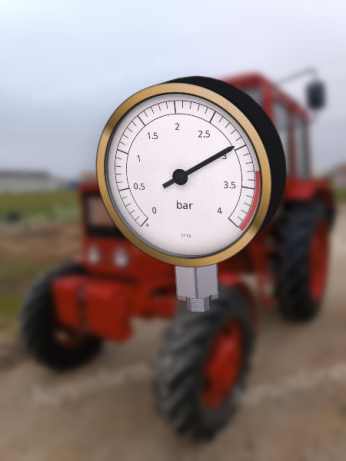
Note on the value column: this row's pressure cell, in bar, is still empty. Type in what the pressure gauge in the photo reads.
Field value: 2.95 bar
